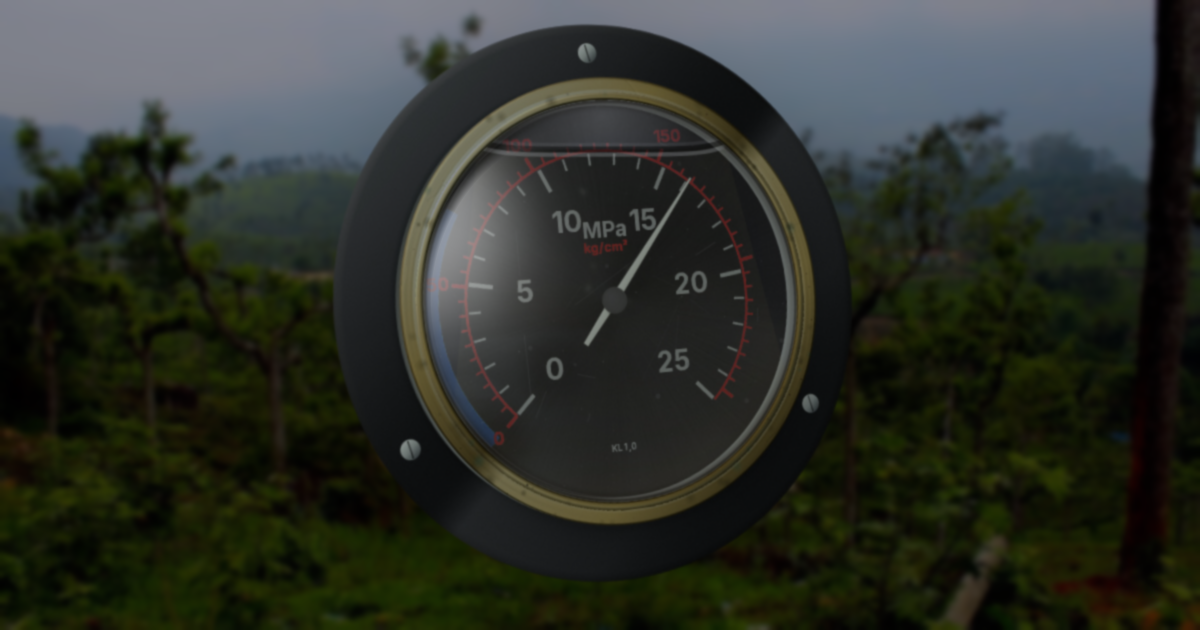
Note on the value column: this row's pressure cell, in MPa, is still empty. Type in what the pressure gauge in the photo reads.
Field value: 16 MPa
